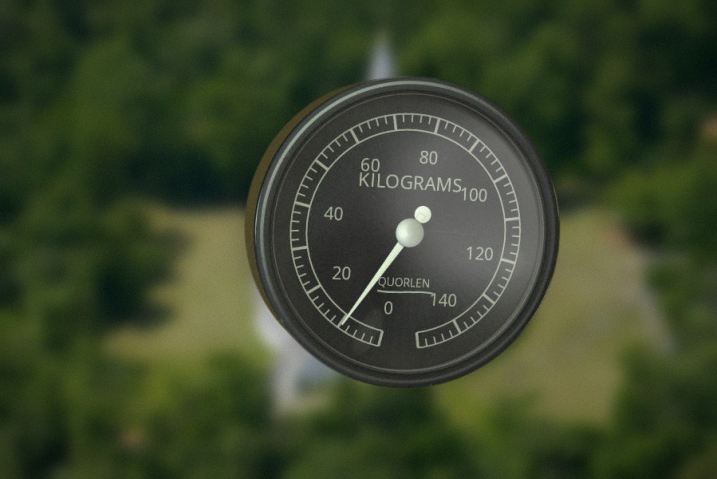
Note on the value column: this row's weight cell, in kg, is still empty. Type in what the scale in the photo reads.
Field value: 10 kg
